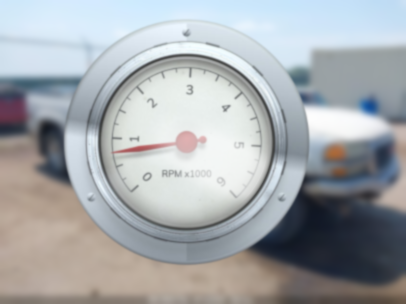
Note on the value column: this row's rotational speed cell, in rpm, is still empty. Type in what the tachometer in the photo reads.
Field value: 750 rpm
